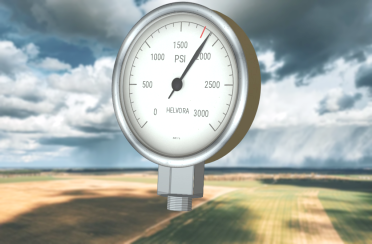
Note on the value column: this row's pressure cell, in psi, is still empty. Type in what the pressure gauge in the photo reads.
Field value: 1900 psi
